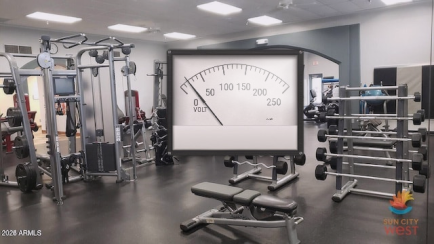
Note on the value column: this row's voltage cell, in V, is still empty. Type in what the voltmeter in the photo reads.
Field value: 20 V
